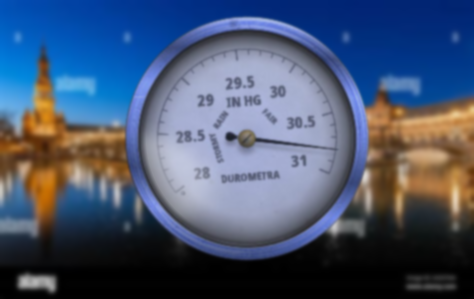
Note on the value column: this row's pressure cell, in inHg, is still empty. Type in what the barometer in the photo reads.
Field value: 30.8 inHg
